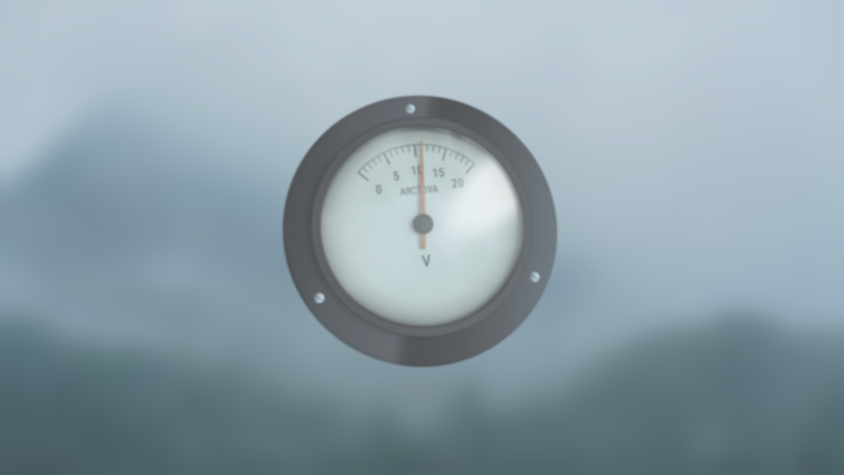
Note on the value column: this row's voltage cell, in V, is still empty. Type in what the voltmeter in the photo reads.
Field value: 11 V
